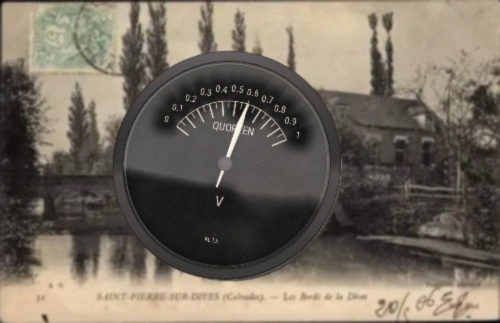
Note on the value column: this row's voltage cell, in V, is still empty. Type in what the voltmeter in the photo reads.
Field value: 0.6 V
